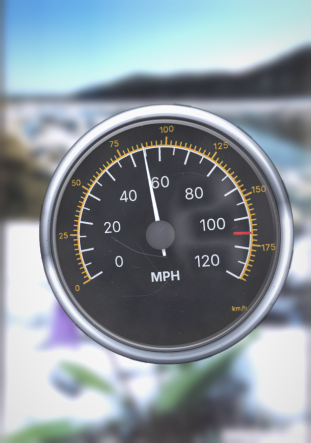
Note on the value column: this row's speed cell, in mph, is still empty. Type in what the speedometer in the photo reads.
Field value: 55 mph
